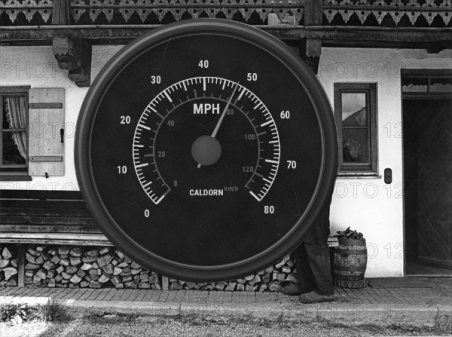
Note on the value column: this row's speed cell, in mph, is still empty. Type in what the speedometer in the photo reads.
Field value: 48 mph
